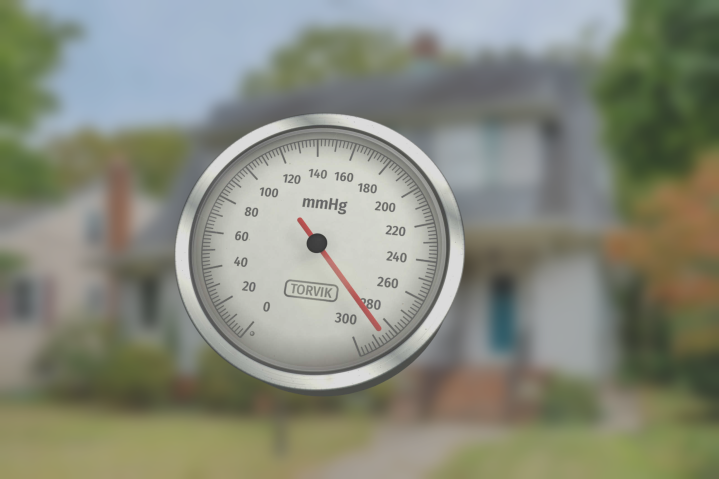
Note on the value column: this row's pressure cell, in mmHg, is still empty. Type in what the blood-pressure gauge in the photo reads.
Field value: 286 mmHg
